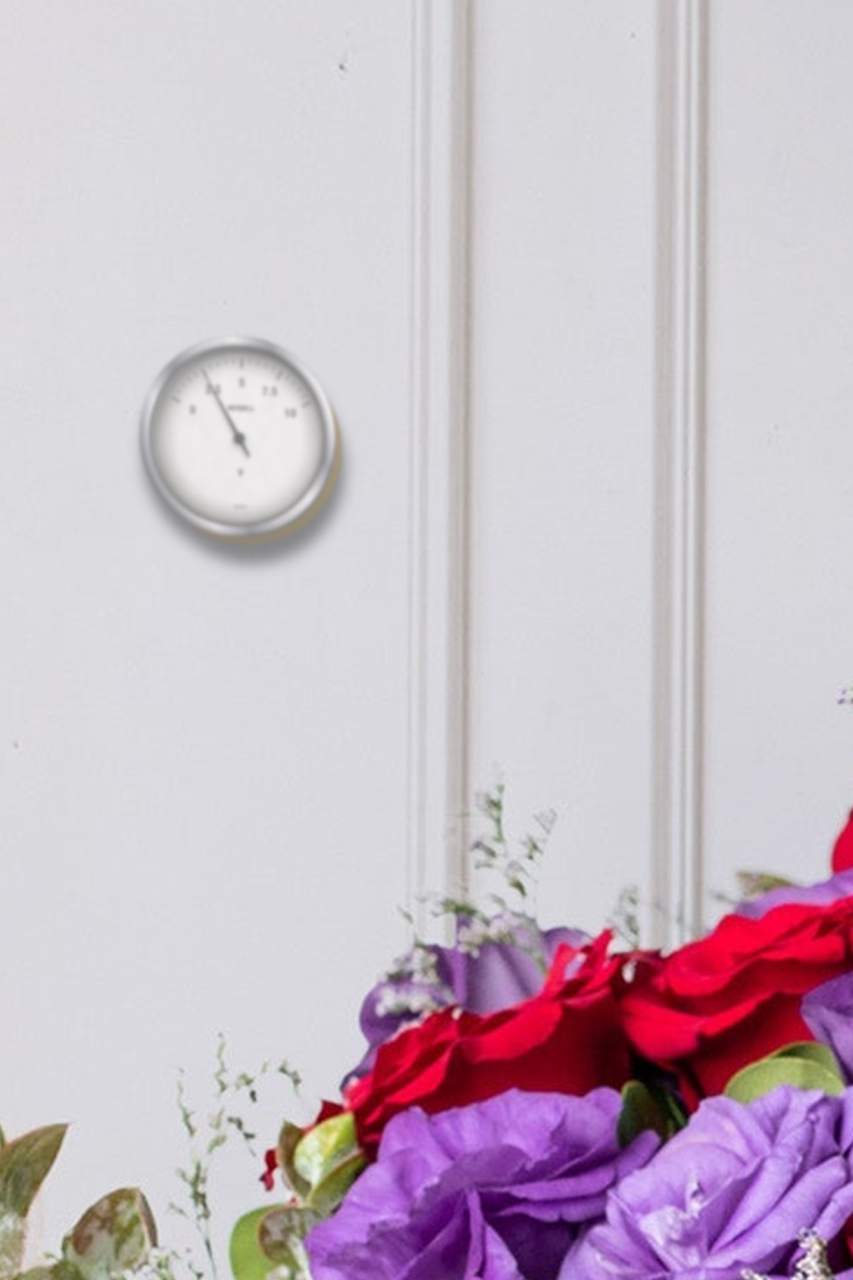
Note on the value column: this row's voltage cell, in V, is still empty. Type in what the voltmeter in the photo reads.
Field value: 2.5 V
